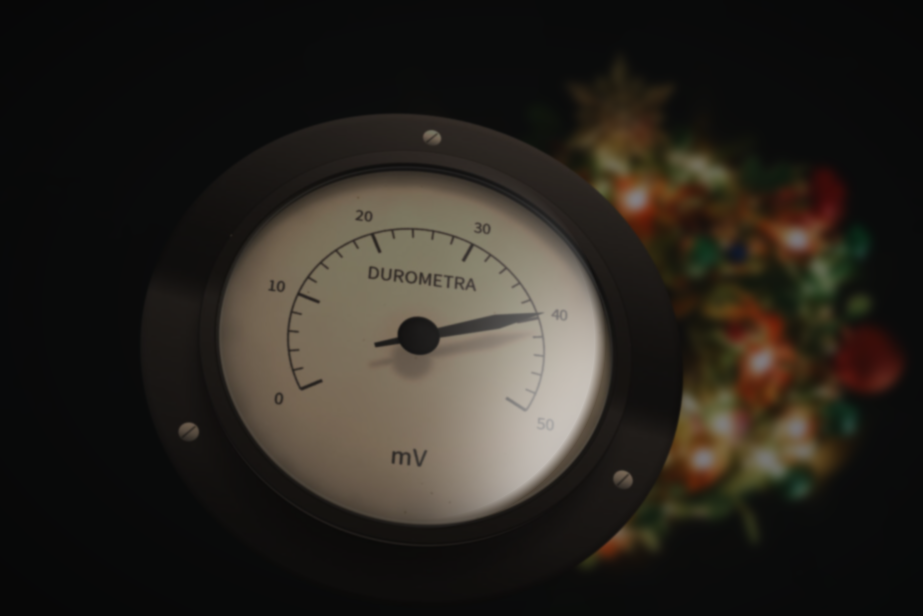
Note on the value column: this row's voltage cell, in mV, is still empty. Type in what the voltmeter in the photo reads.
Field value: 40 mV
